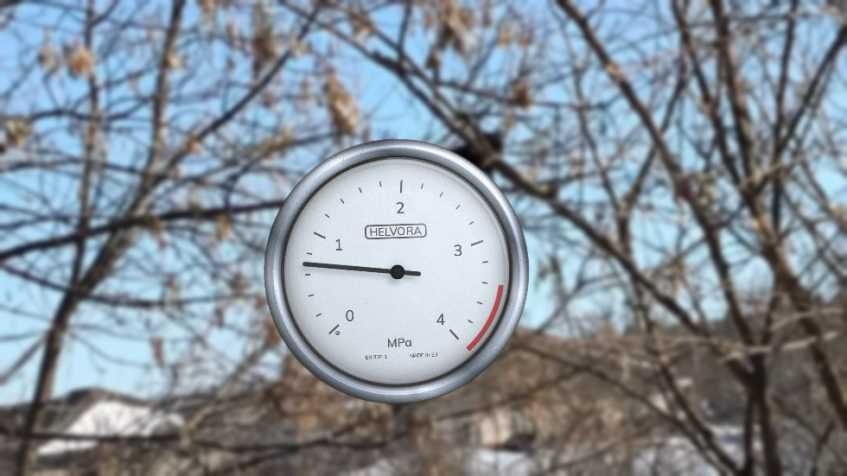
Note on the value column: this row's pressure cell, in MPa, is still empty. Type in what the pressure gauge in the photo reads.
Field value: 0.7 MPa
